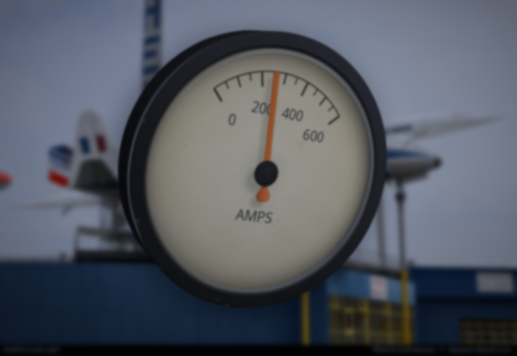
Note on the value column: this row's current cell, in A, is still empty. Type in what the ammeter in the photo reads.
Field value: 250 A
